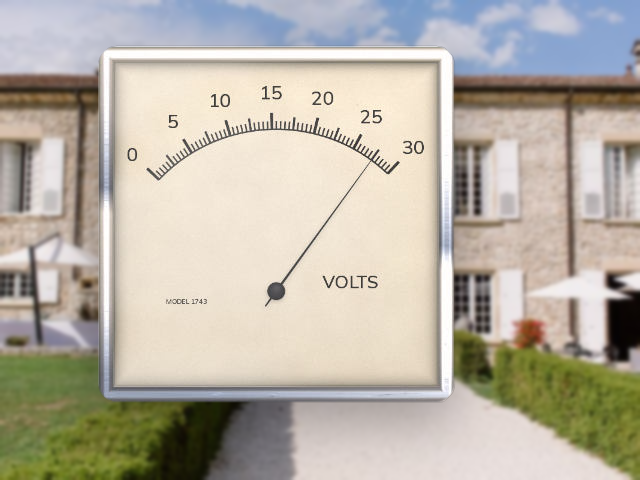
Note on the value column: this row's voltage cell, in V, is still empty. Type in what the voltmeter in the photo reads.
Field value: 27.5 V
